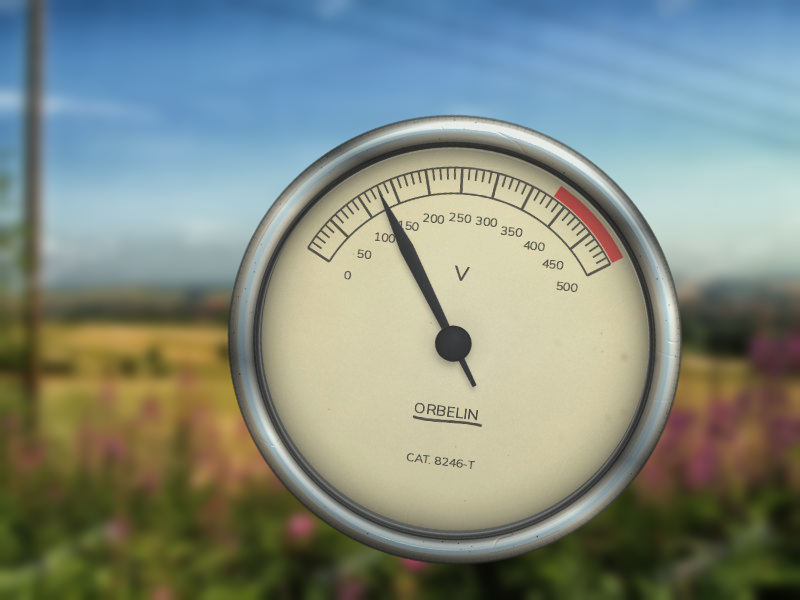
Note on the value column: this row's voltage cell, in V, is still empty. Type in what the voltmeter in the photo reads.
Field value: 130 V
